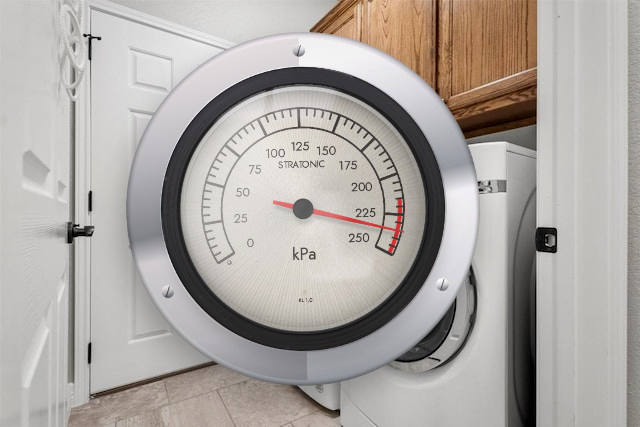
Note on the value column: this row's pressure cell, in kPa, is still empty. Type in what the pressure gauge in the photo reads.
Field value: 235 kPa
